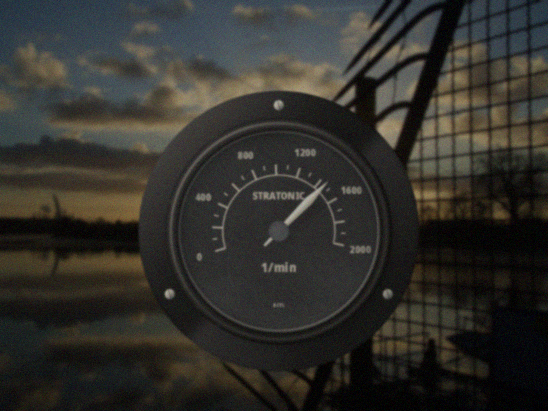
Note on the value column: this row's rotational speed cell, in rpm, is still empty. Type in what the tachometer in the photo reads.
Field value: 1450 rpm
